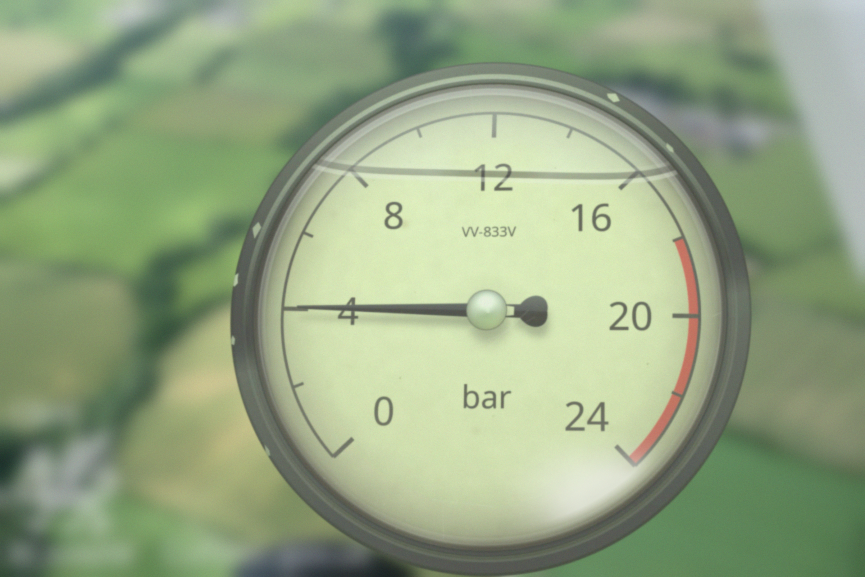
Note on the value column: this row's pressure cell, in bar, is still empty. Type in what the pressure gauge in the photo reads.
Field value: 4 bar
